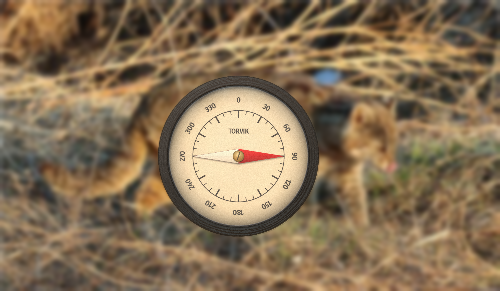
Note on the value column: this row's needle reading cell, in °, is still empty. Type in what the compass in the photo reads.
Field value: 90 °
